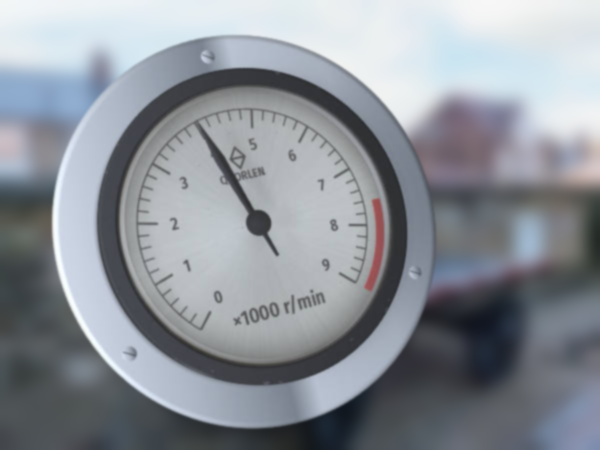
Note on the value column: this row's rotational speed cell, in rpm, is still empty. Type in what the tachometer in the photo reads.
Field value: 4000 rpm
